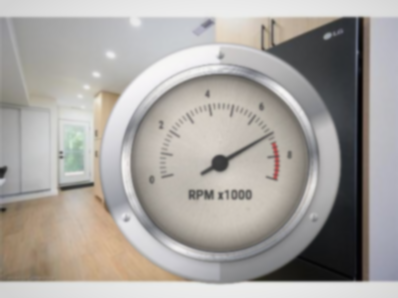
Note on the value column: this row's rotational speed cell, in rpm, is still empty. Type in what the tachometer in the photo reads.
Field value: 7000 rpm
